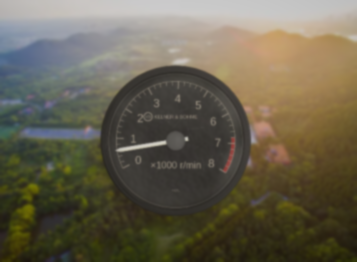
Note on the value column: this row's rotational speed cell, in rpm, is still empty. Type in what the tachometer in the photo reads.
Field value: 600 rpm
